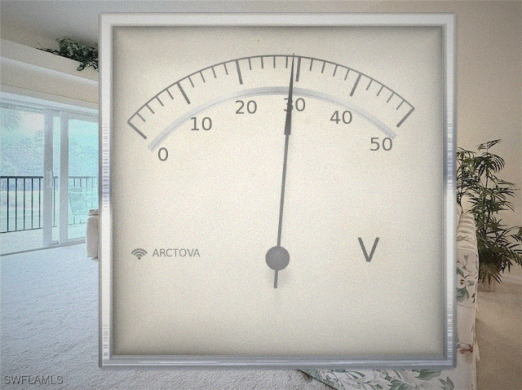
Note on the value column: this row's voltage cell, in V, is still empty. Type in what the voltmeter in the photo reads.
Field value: 29 V
